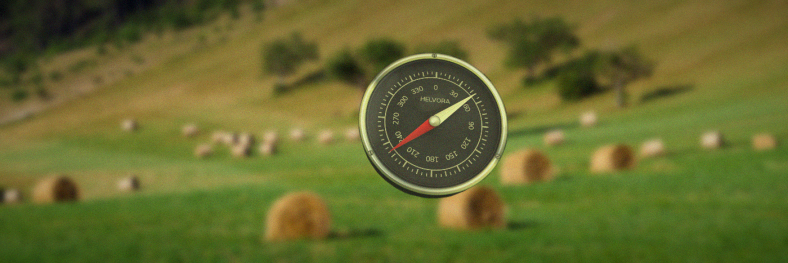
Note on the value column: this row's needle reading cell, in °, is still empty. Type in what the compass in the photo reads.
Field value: 230 °
